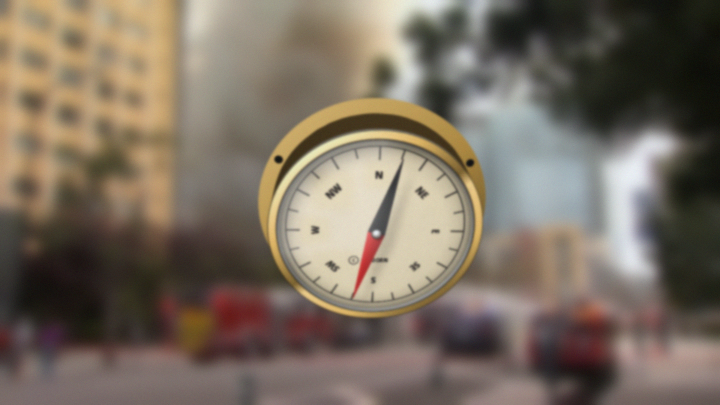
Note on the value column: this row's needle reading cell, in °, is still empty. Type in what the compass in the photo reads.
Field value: 195 °
